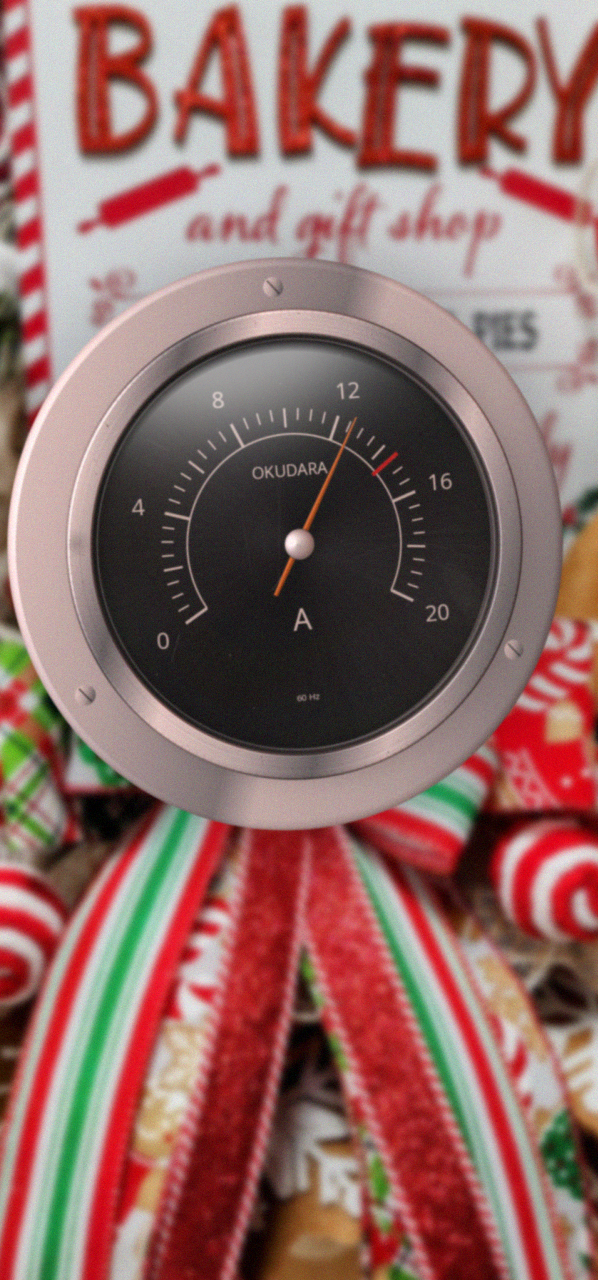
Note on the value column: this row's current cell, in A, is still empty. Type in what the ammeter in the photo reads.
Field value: 12.5 A
